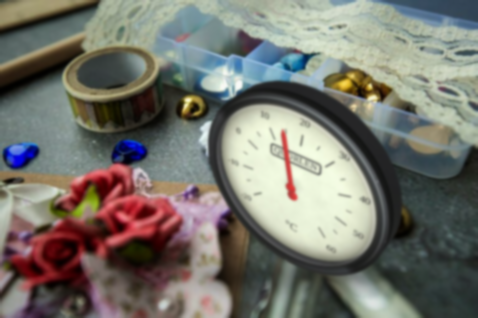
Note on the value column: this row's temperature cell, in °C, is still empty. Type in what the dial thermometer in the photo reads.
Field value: 15 °C
